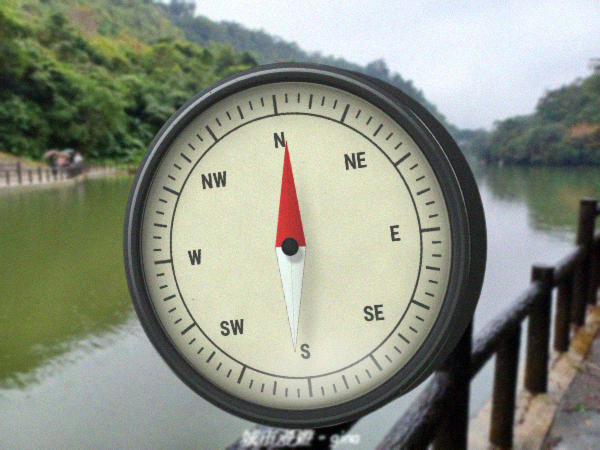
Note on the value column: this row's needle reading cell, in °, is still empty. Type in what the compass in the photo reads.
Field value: 5 °
